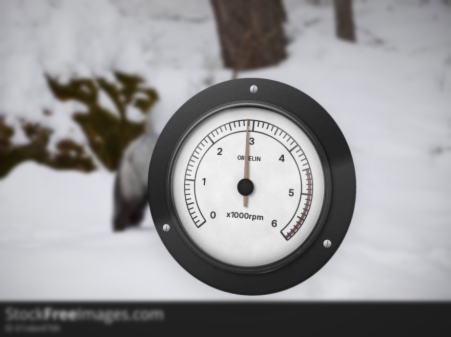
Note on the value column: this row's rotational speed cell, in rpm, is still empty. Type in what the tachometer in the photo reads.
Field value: 2900 rpm
